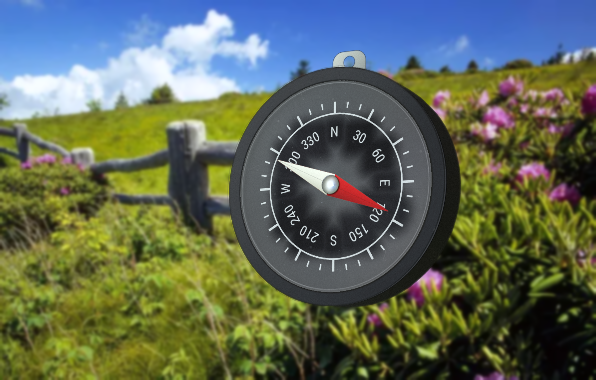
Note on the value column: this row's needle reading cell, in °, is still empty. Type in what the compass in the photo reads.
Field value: 115 °
